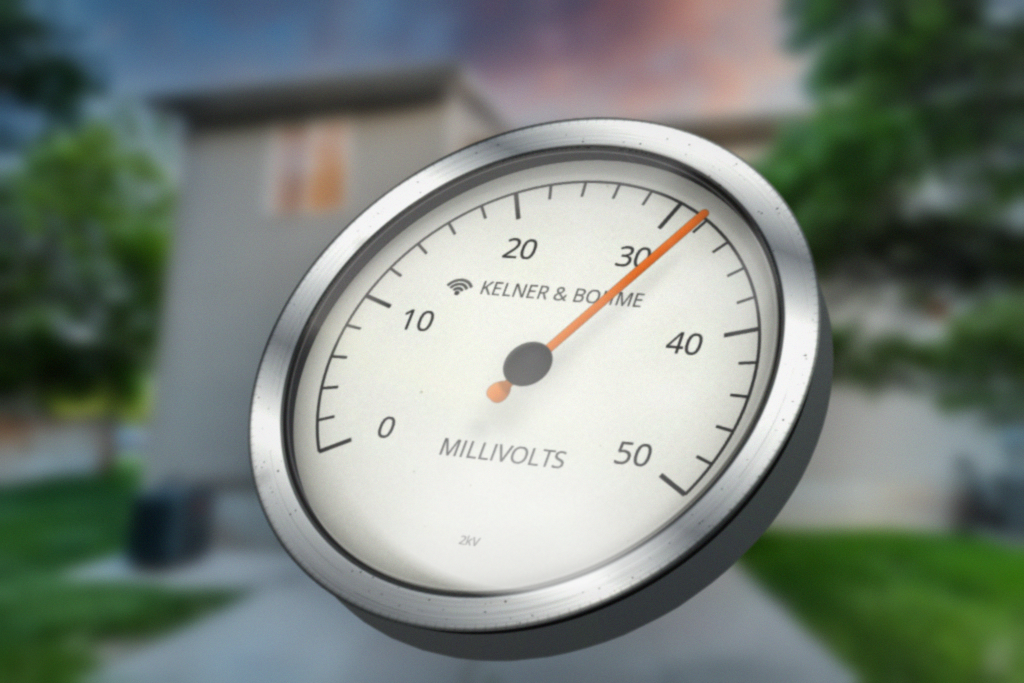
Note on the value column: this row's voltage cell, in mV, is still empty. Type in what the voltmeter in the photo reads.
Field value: 32 mV
